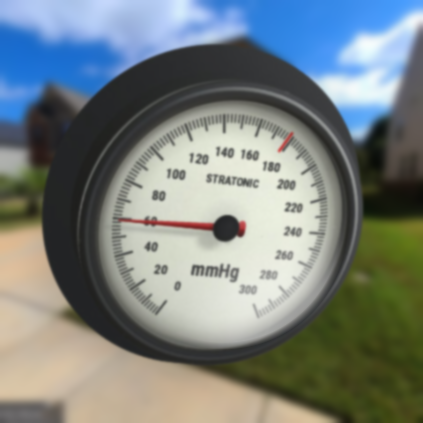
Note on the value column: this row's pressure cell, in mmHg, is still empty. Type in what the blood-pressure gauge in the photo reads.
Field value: 60 mmHg
